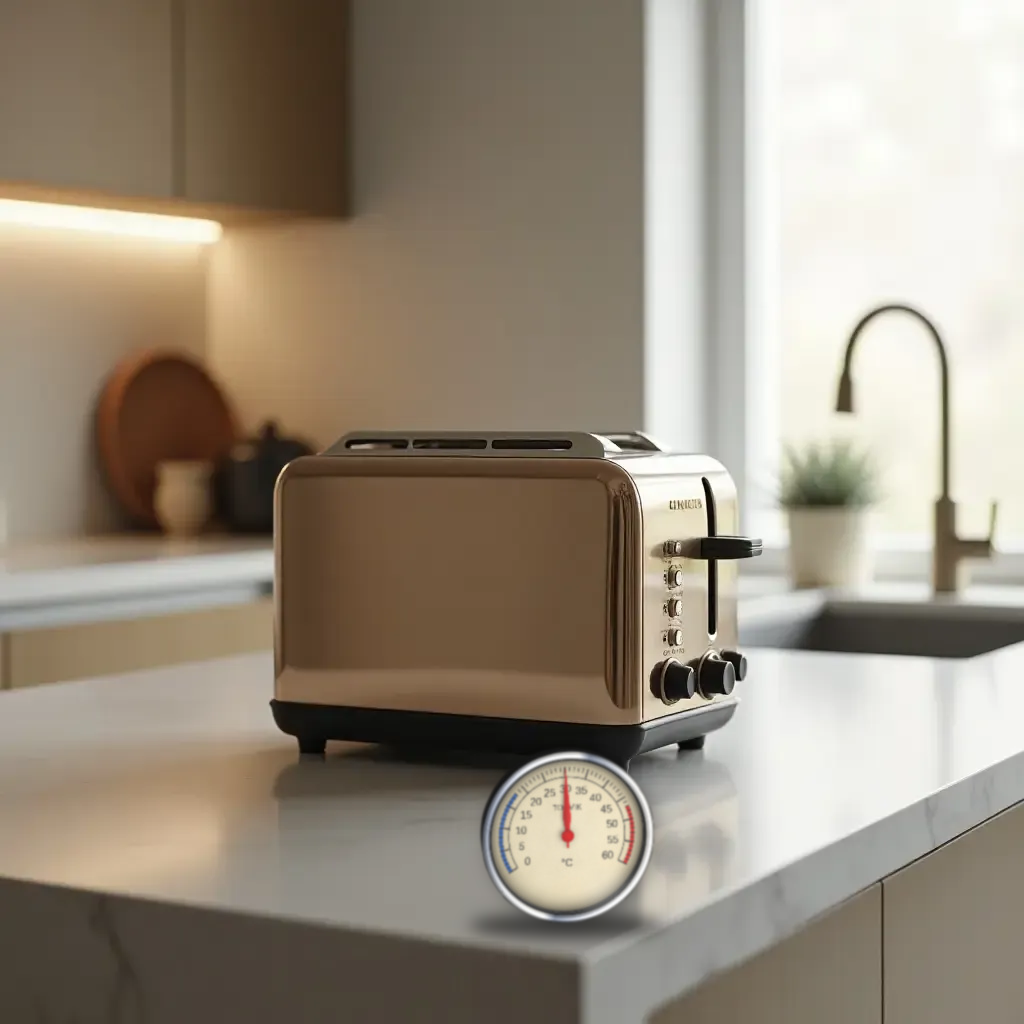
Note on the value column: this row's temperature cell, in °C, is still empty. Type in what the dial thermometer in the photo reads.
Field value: 30 °C
